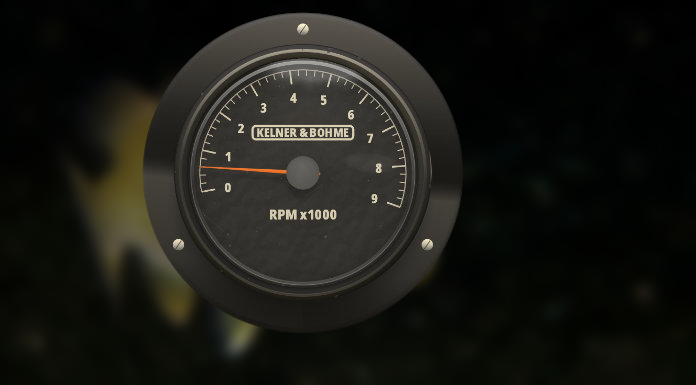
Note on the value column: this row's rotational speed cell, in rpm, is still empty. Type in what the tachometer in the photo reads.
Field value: 600 rpm
